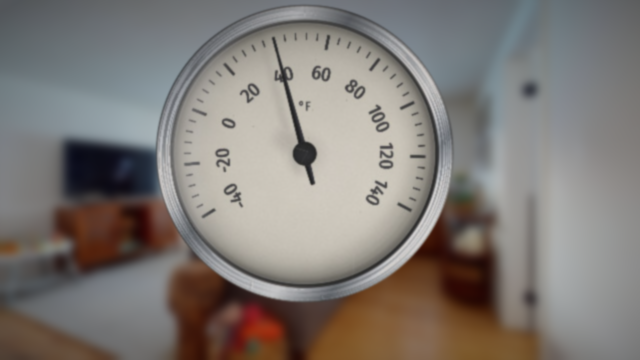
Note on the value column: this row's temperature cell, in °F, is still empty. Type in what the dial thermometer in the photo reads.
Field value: 40 °F
